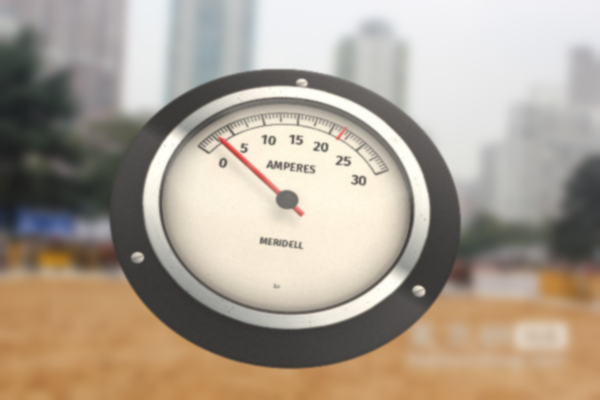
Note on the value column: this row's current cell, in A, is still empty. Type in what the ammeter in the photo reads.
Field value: 2.5 A
